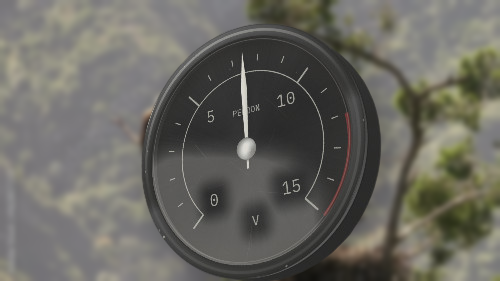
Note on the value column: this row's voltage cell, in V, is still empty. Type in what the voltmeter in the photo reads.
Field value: 7.5 V
